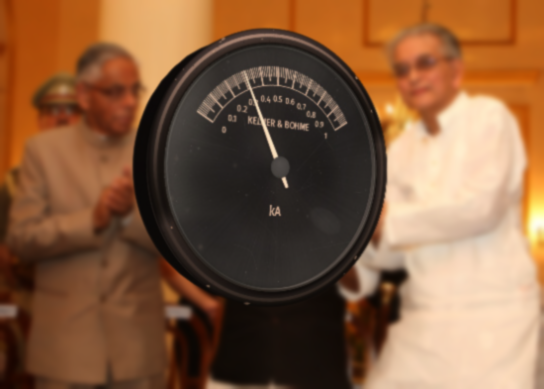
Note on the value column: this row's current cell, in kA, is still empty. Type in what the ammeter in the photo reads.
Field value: 0.3 kA
